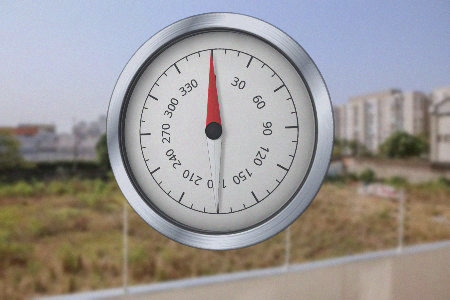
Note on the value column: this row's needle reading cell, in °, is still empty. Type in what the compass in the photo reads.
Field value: 0 °
